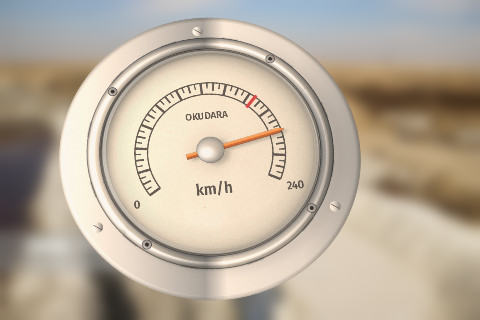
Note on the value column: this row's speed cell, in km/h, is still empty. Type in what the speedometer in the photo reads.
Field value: 200 km/h
